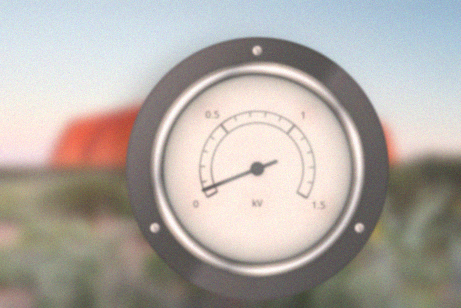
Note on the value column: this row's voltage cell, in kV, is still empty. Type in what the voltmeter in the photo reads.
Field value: 0.05 kV
